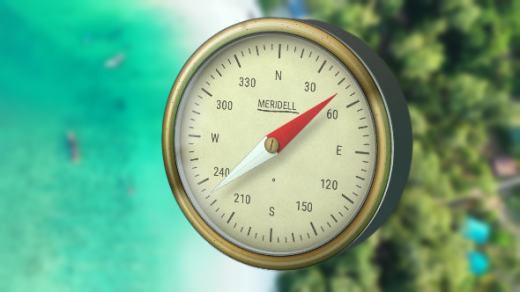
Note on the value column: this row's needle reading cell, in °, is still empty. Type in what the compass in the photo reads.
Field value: 50 °
